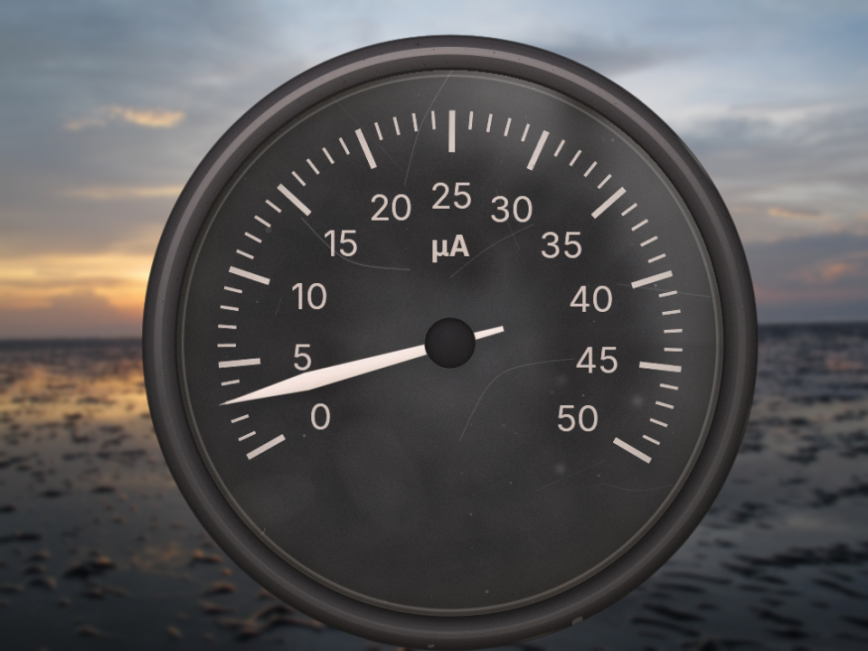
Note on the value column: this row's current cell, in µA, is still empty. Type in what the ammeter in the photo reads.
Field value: 3 µA
